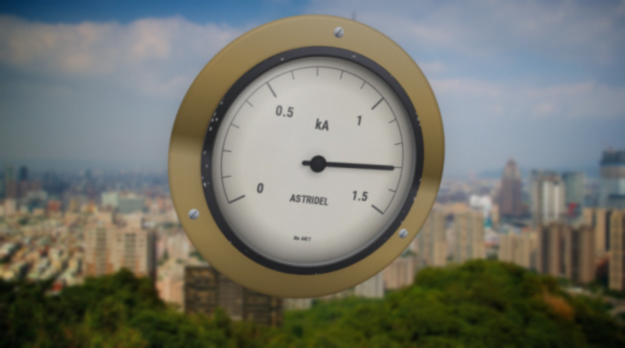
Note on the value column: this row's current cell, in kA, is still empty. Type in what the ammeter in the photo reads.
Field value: 1.3 kA
